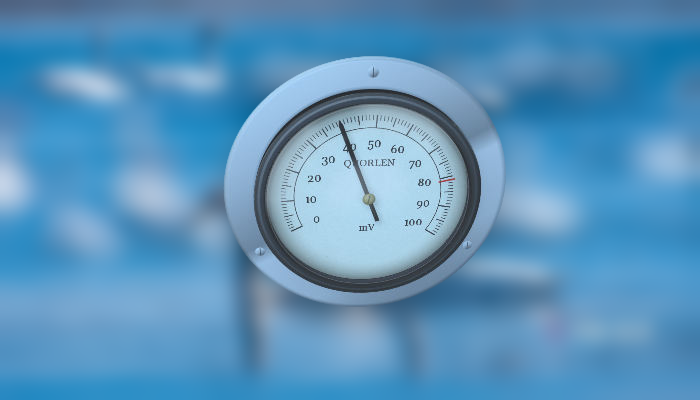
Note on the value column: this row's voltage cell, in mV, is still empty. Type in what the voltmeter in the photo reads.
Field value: 40 mV
